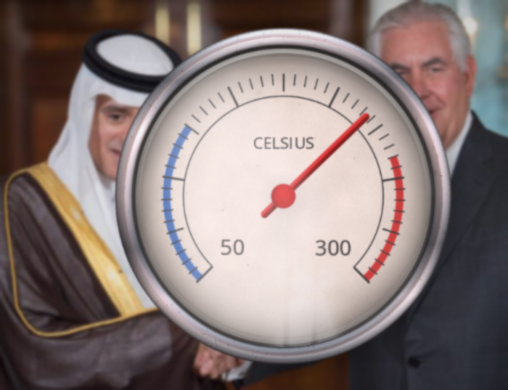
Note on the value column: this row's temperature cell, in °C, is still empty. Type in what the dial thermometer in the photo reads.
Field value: 217.5 °C
